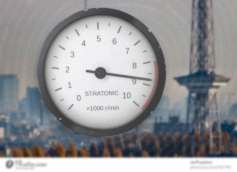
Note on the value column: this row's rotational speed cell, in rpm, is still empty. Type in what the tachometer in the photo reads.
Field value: 8750 rpm
